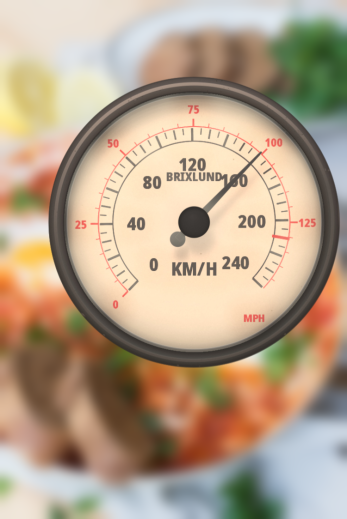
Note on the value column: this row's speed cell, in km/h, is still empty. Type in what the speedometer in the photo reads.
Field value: 160 km/h
